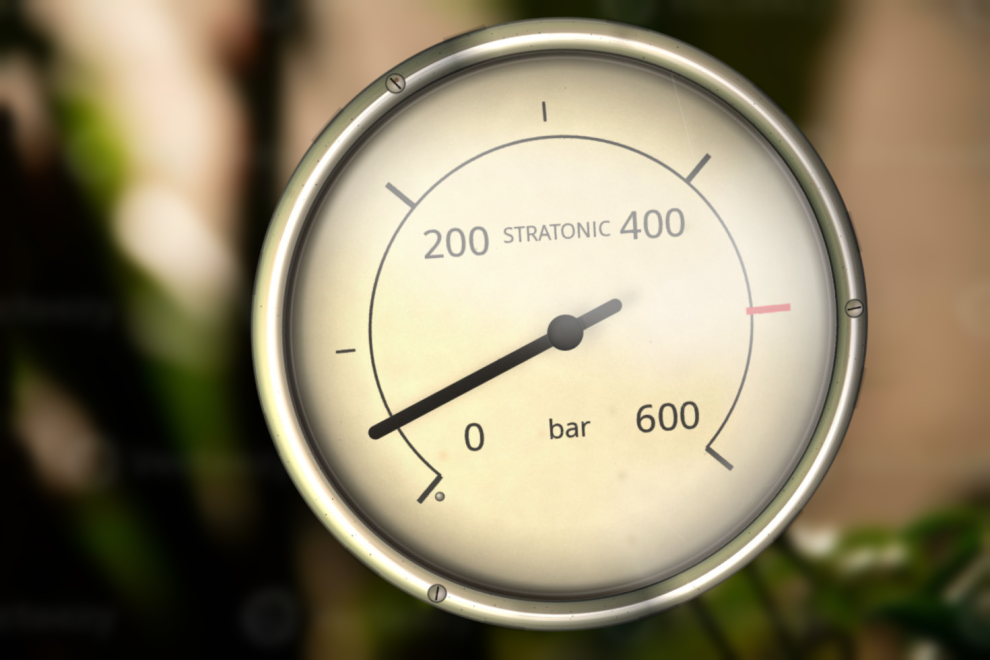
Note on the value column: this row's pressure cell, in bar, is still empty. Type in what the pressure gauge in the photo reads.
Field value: 50 bar
